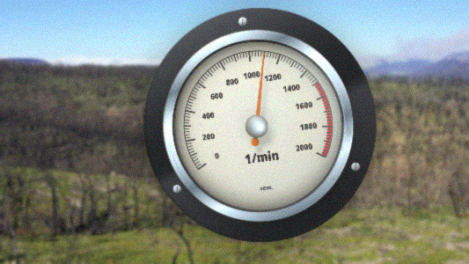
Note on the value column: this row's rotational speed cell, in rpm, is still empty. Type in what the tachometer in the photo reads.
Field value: 1100 rpm
